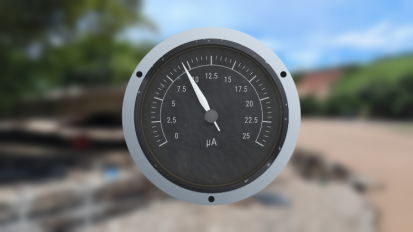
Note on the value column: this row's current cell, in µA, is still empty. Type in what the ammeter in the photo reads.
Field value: 9.5 µA
